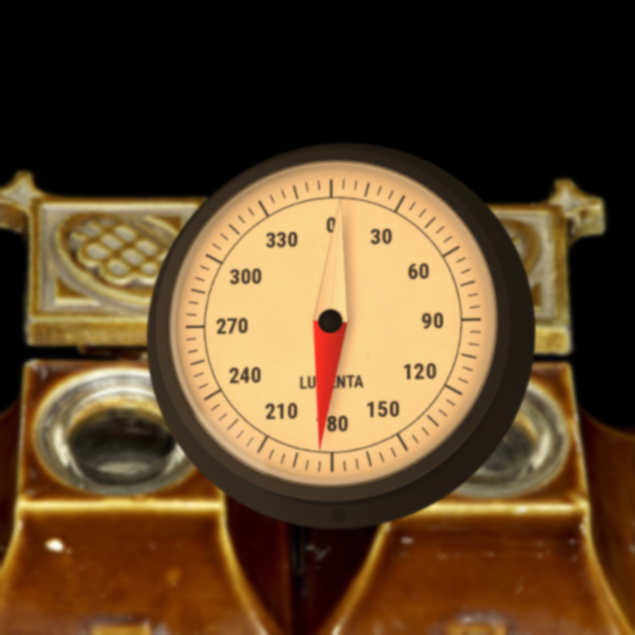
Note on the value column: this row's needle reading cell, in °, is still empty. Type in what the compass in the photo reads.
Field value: 185 °
